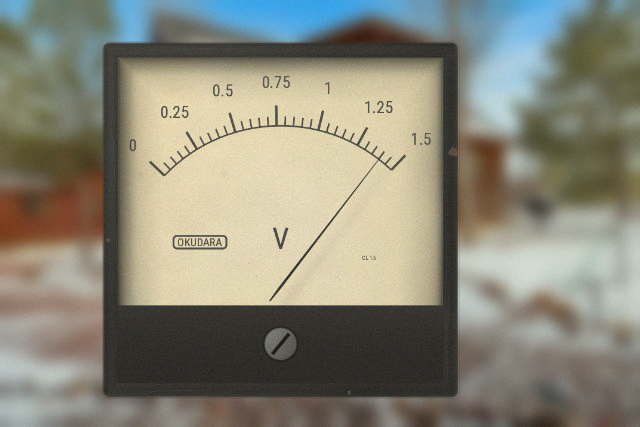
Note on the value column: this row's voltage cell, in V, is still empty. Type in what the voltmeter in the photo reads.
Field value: 1.4 V
